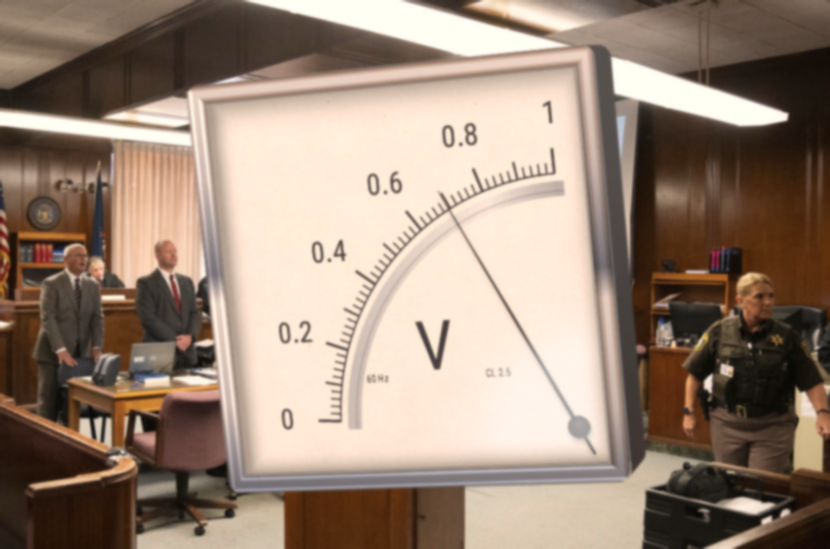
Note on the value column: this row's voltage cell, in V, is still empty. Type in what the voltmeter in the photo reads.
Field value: 0.7 V
